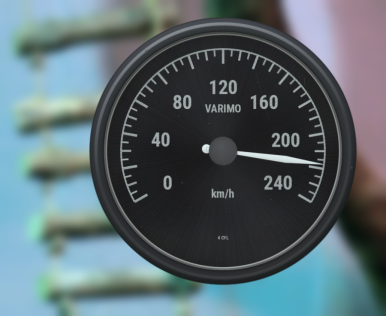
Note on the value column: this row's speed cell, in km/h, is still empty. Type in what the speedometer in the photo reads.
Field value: 217.5 km/h
